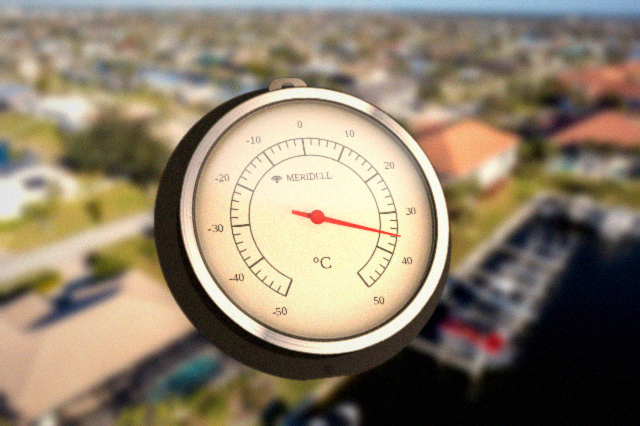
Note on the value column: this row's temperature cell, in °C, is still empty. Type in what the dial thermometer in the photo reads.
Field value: 36 °C
